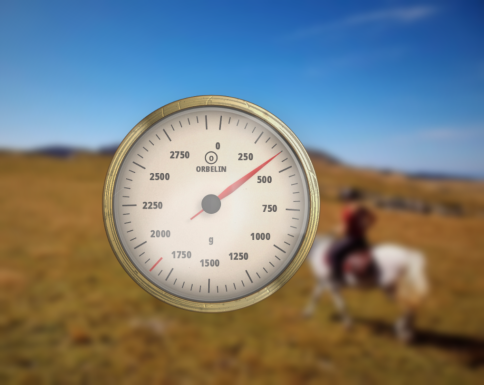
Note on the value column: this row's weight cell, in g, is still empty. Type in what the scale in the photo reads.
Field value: 400 g
